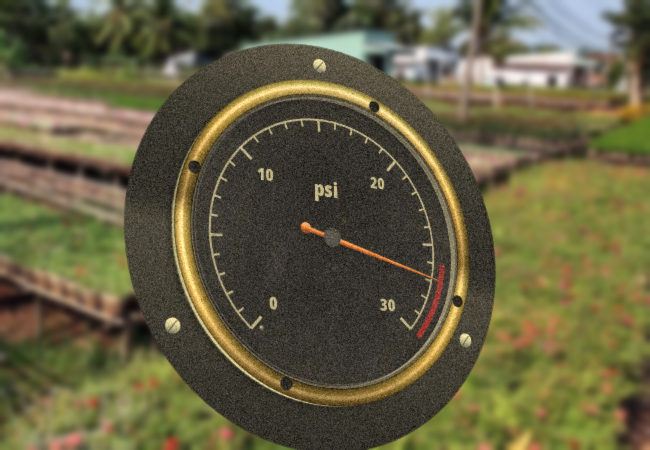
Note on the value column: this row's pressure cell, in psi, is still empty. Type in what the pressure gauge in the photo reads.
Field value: 27 psi
